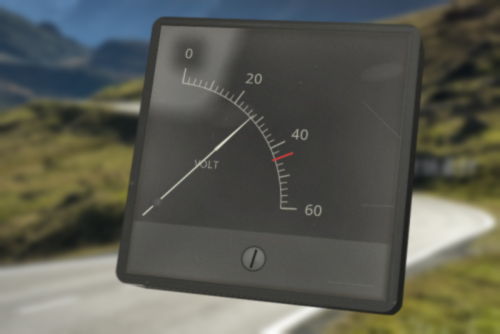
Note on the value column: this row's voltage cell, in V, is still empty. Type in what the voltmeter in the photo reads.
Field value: 28 V
